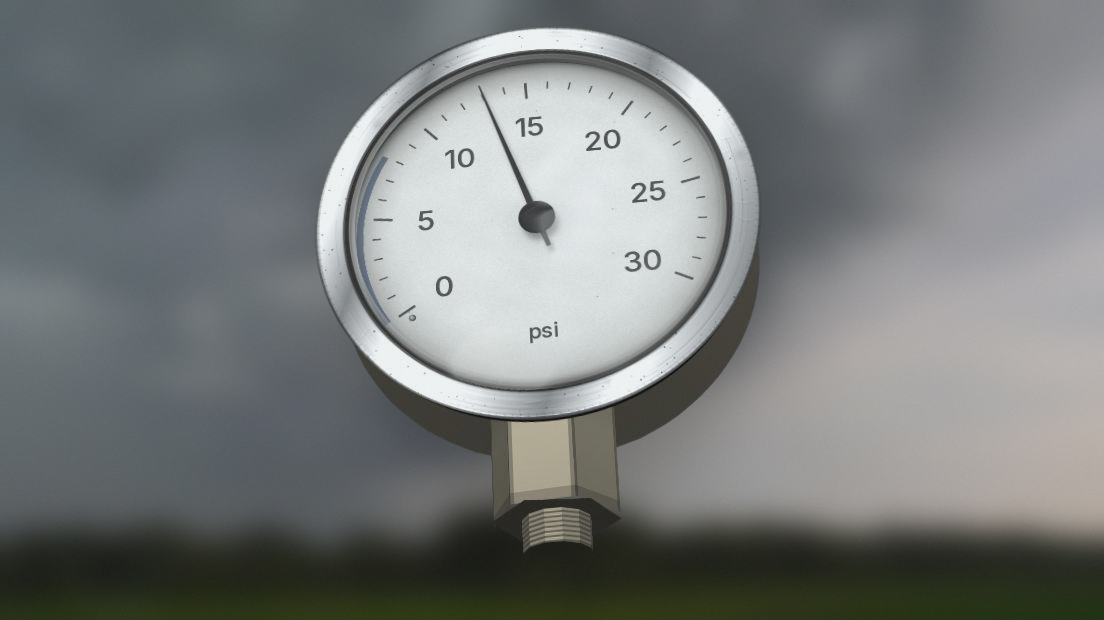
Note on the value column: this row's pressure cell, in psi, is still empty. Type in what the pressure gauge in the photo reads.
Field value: 13 psi
